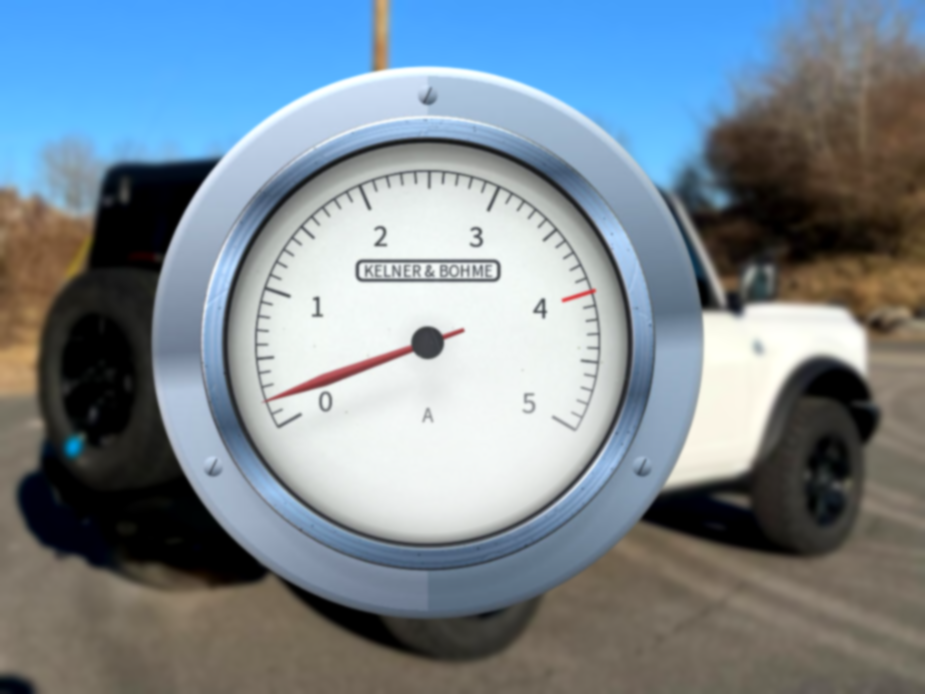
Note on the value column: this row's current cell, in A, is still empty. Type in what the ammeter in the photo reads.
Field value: 0.2 A
